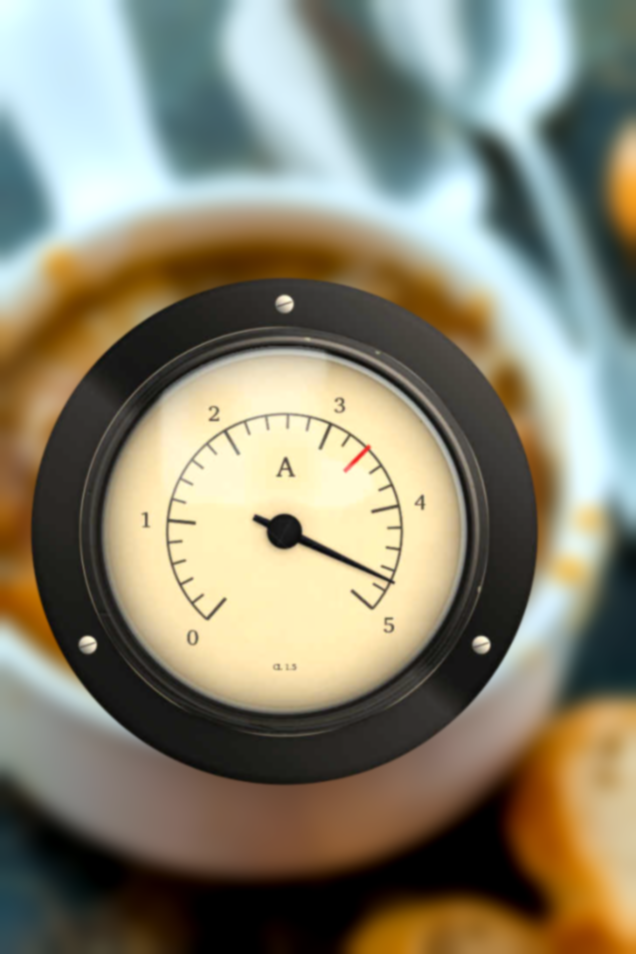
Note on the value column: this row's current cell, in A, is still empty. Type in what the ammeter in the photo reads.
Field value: 4.7 A
